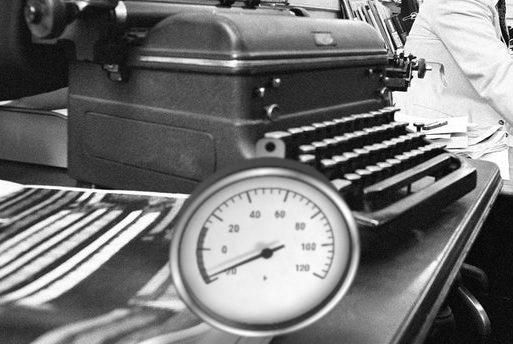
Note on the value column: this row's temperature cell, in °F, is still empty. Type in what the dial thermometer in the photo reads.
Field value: -16 °F
